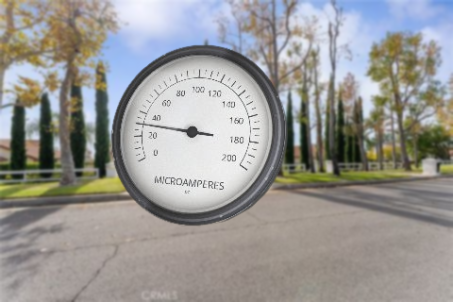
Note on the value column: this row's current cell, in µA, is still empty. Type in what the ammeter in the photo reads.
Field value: 30 µA
